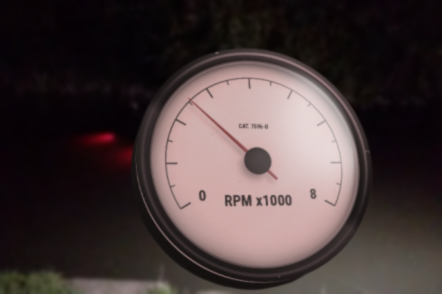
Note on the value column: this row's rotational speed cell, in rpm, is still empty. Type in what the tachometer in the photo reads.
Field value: 2500 rpm
